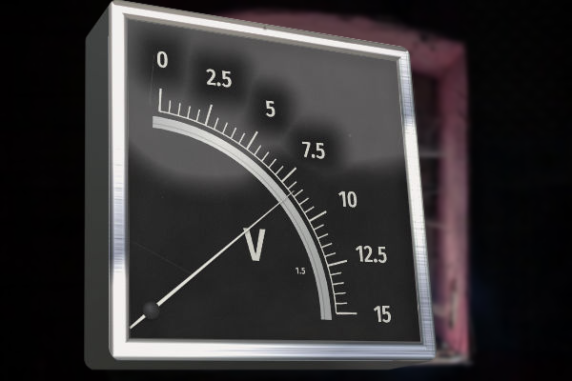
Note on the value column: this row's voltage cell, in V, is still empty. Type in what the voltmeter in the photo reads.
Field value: 8.25 V
